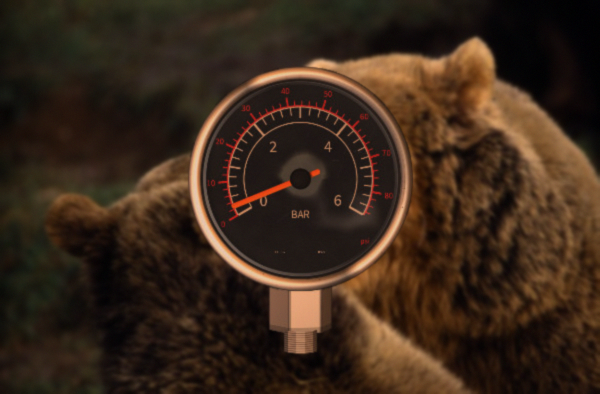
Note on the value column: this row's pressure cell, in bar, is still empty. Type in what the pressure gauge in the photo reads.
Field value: 0.2 bar
